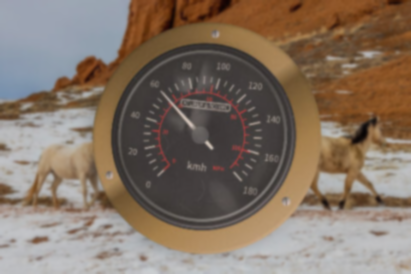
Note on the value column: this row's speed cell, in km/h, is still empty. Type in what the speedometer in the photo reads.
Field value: 60 km/h
